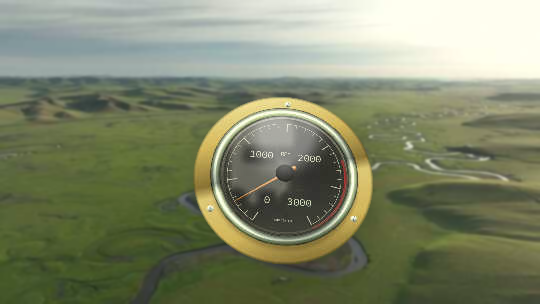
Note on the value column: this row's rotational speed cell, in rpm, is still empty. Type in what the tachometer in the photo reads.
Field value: 250 rpm
